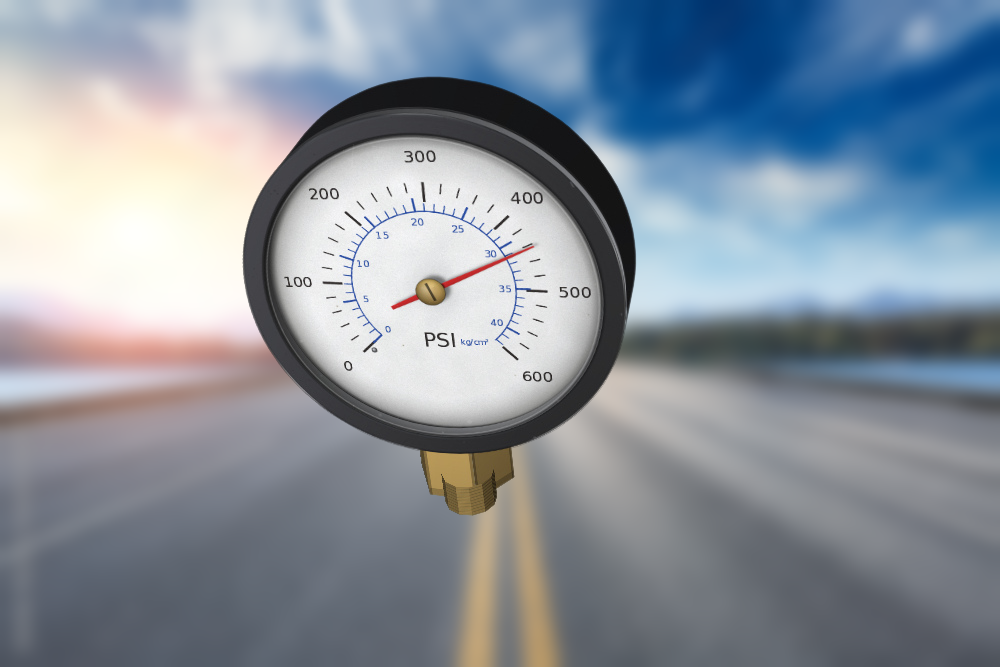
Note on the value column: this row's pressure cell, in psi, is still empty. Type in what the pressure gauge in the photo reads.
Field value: 440 psi
